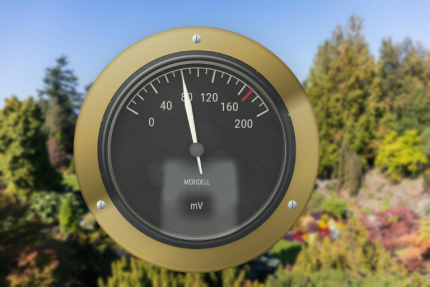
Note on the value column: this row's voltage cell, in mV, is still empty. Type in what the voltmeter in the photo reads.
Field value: 80 mV
